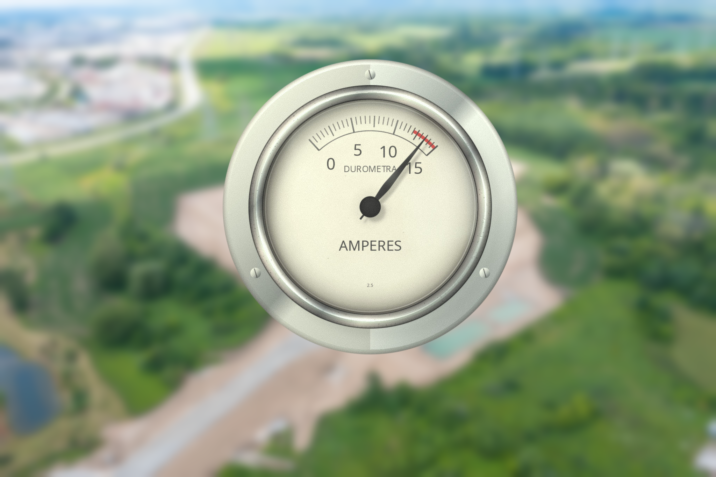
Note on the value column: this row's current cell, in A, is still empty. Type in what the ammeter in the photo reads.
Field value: 13.5 A
